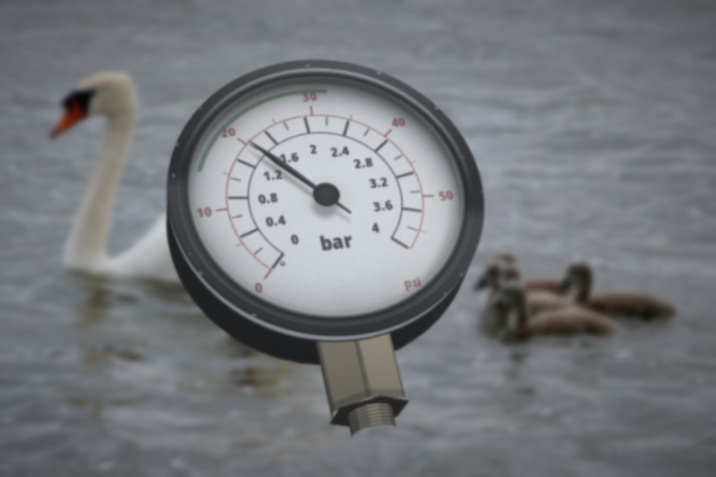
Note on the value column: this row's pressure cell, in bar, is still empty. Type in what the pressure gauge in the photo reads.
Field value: 1.4 bar
